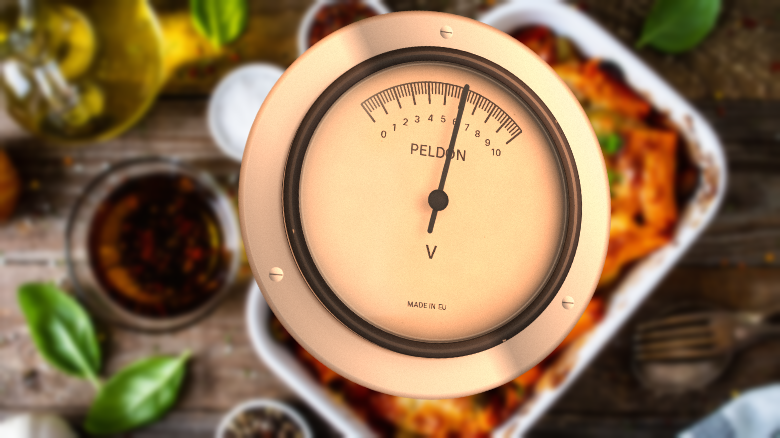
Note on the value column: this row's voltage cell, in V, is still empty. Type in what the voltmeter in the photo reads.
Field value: 6 V
